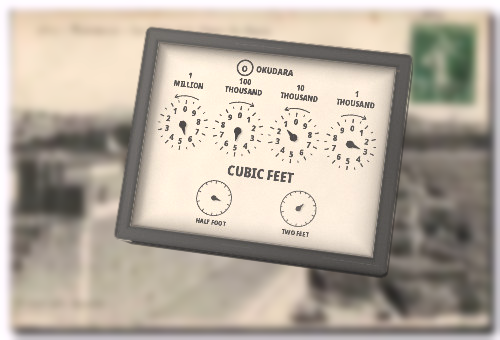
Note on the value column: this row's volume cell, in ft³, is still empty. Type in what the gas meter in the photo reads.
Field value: 551300 ft³
